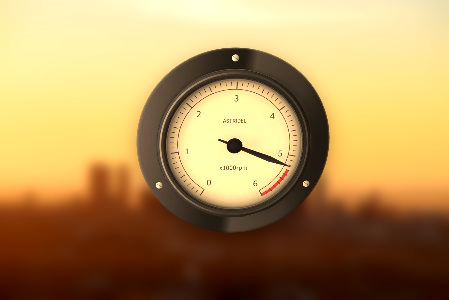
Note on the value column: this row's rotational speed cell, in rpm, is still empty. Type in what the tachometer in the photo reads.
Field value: 5200 rpm
